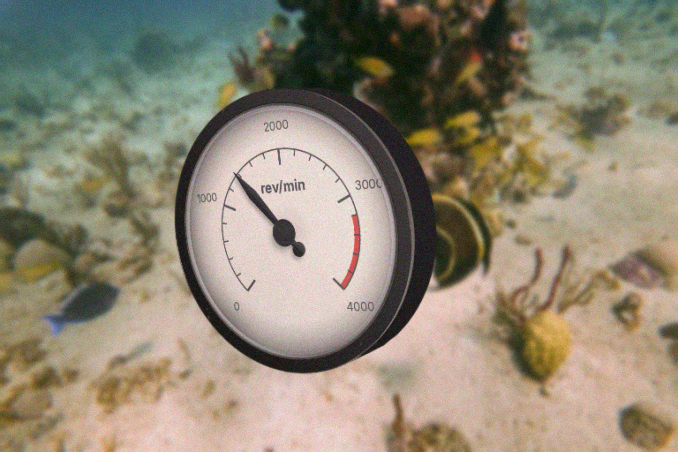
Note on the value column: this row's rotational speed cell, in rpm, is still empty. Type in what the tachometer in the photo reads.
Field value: 1400 rpm
